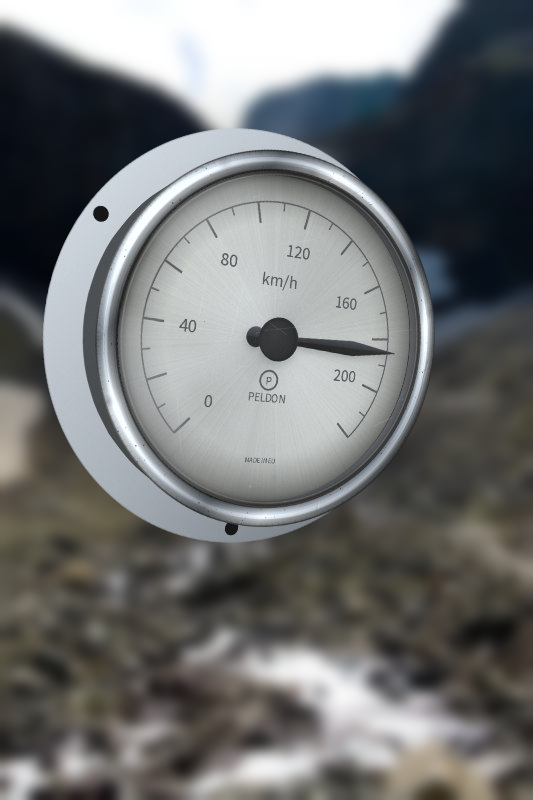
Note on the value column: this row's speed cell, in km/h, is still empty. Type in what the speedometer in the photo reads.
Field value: 185 km/h
